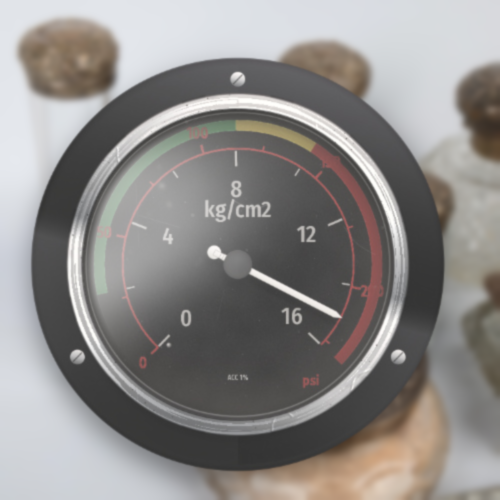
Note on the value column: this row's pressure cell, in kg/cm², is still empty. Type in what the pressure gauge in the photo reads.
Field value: 15 kg/cm²
